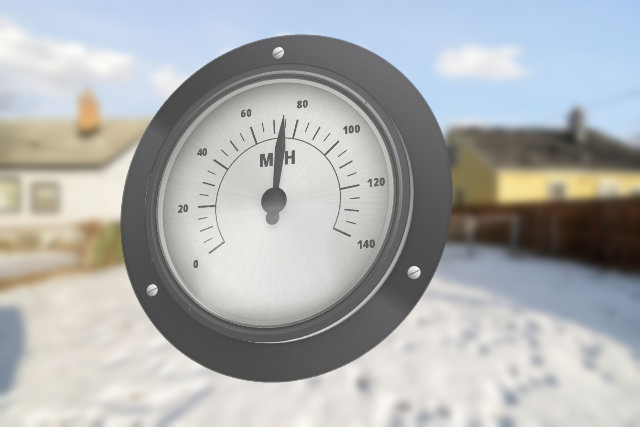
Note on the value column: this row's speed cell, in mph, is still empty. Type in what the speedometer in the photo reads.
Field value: 75 mph
